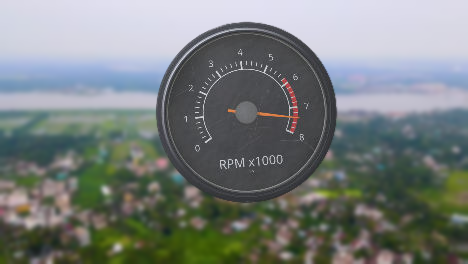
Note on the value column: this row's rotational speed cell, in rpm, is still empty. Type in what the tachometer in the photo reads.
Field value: 7400 rpm
